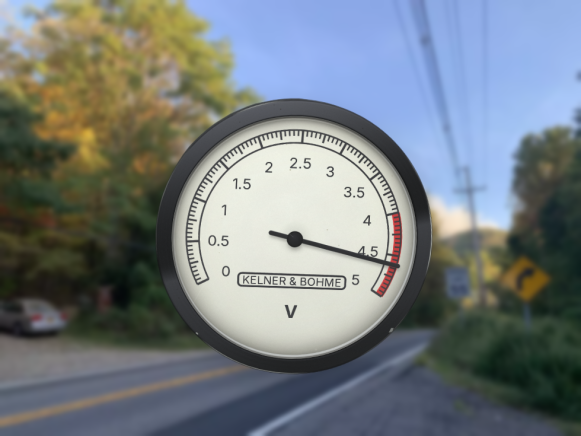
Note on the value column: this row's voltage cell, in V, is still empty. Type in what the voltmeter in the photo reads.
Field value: 4.6 V
